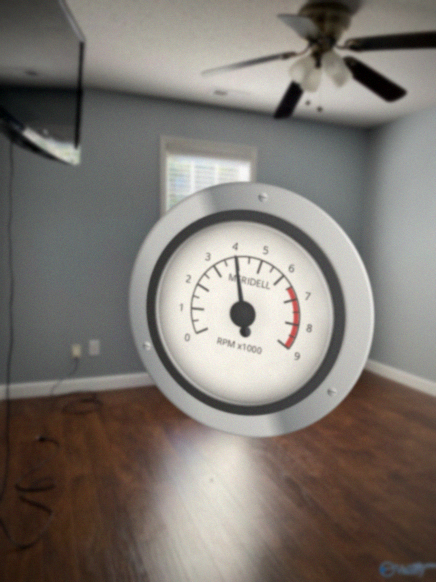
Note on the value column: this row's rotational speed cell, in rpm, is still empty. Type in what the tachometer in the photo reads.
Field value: 4000 rpm
